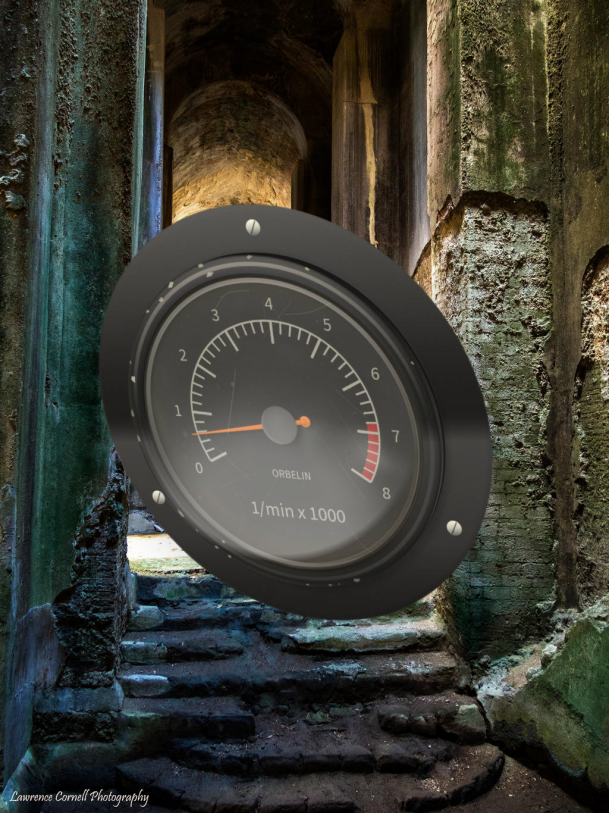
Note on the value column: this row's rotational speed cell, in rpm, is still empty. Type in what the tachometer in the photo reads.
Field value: 600 rpm
